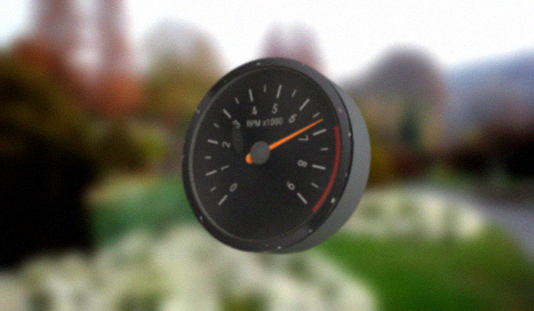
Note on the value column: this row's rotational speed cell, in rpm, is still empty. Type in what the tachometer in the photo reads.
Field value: 6750 rpm
